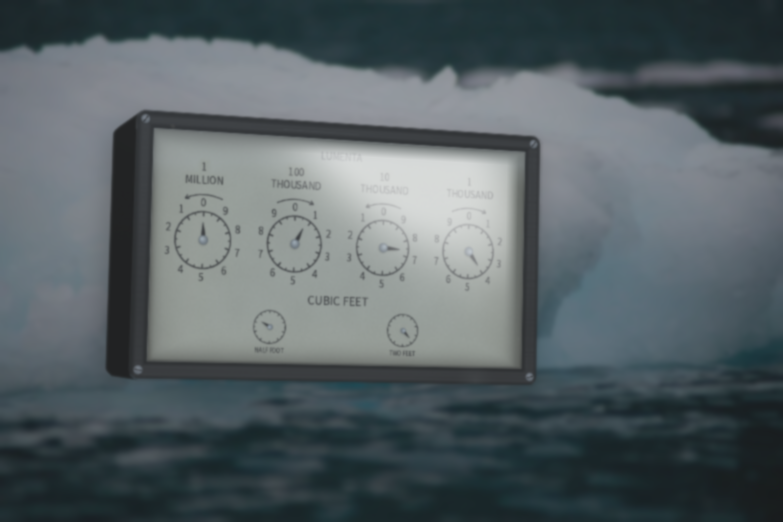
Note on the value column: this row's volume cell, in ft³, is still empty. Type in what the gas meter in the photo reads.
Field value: 7400 ft³
